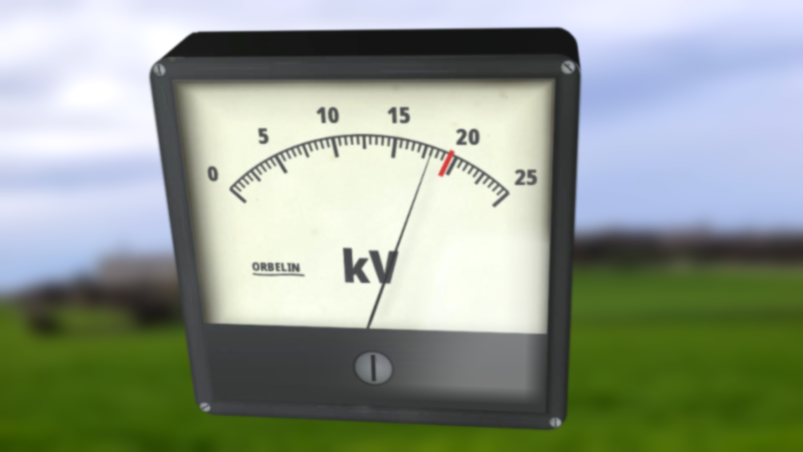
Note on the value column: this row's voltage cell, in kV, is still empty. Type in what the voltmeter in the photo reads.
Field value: 18 kV
